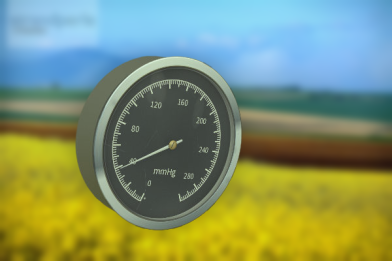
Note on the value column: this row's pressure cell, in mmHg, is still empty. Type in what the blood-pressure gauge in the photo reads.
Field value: 40 mmHg
